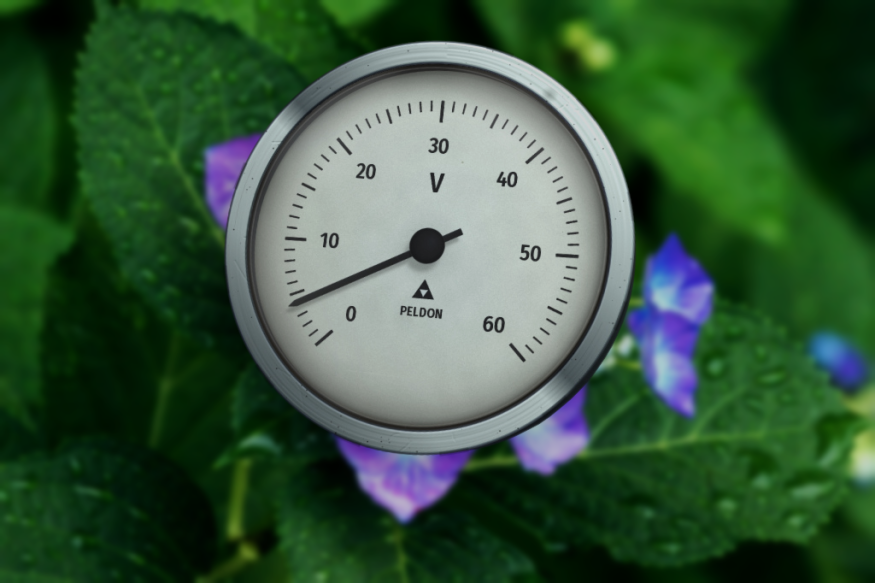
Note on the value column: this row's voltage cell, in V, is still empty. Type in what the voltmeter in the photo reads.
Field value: 4 V
